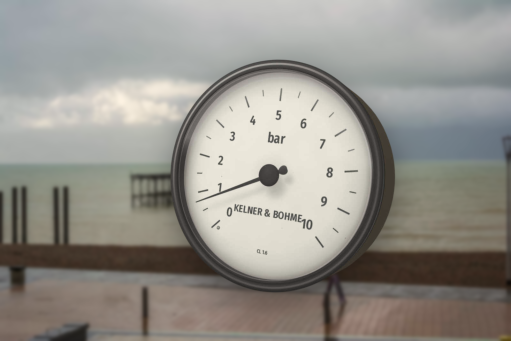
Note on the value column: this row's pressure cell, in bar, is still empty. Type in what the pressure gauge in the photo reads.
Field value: 0.75 bar
